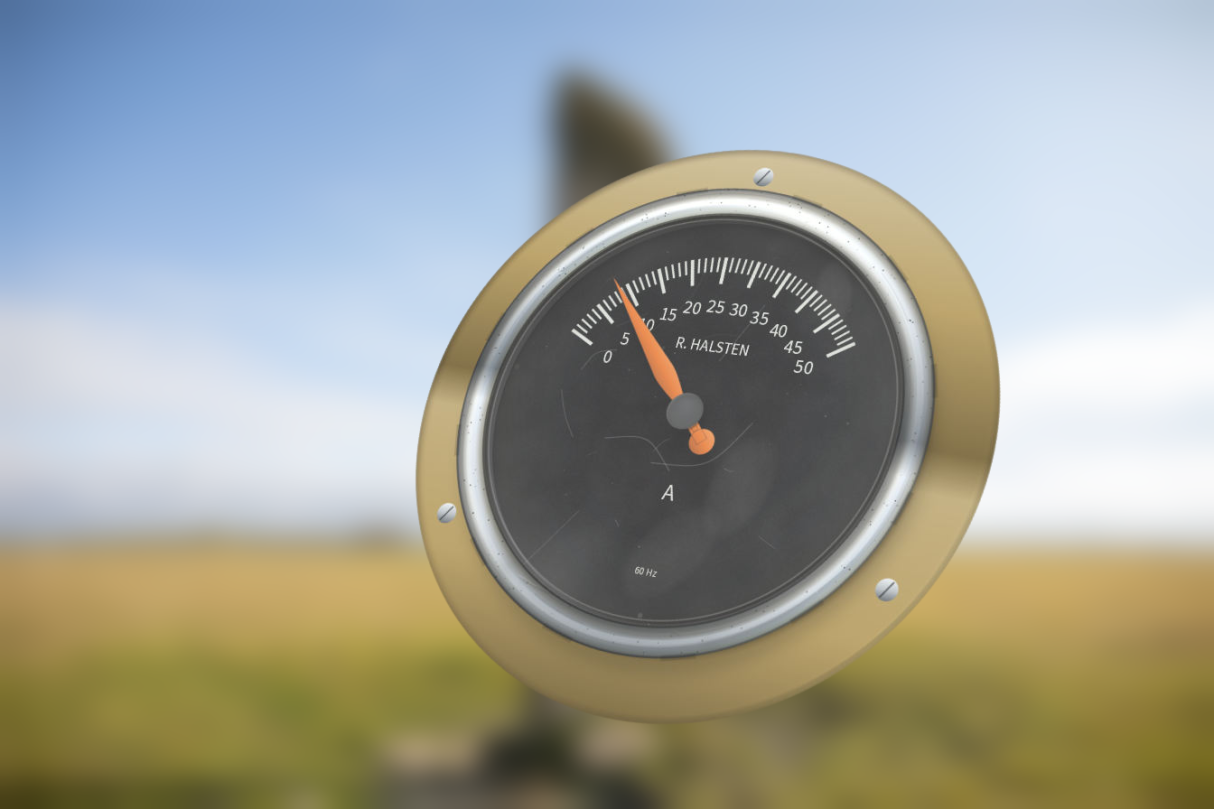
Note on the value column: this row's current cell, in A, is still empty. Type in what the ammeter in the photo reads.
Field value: 9 A
